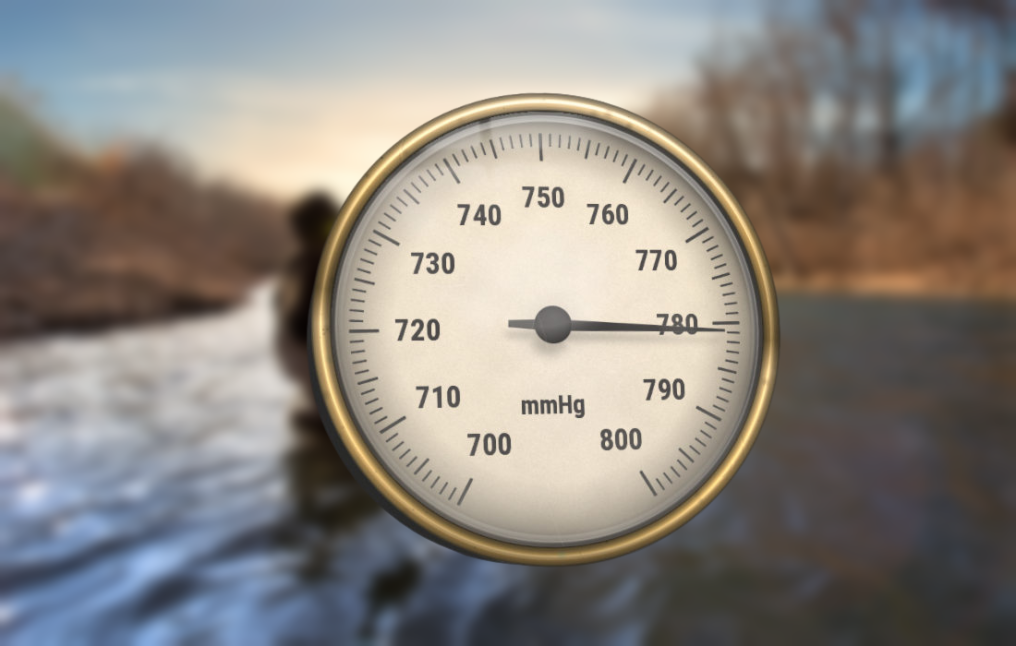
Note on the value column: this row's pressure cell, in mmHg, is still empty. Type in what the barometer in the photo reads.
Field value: 781 mmHg
